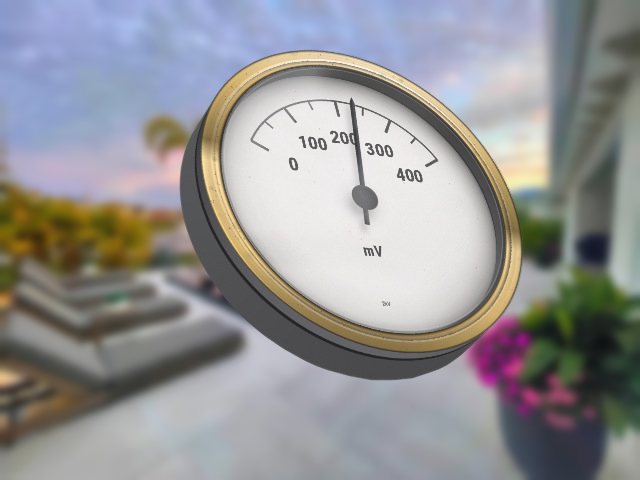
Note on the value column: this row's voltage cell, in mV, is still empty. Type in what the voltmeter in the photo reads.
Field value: 225 mV
